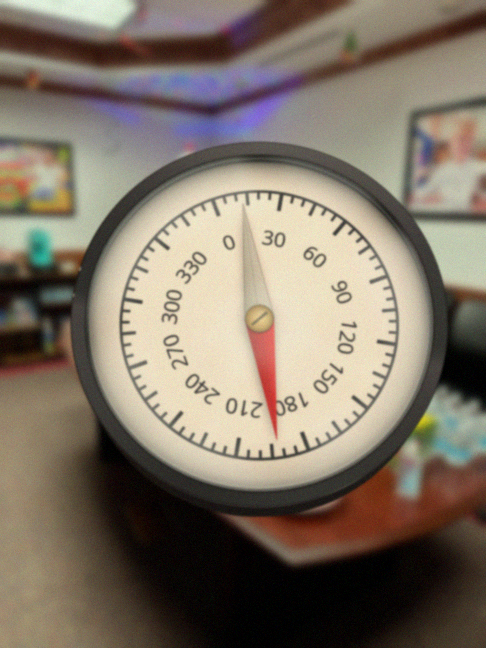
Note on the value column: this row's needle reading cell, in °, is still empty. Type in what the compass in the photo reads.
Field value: 192.5 °
